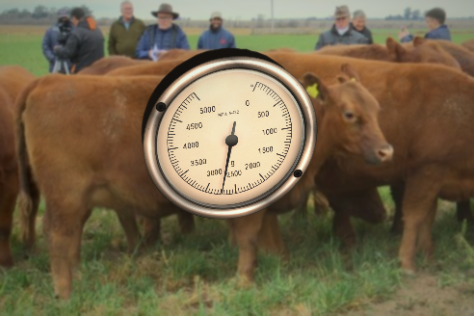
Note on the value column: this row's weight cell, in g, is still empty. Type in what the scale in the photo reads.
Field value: 2750 g
